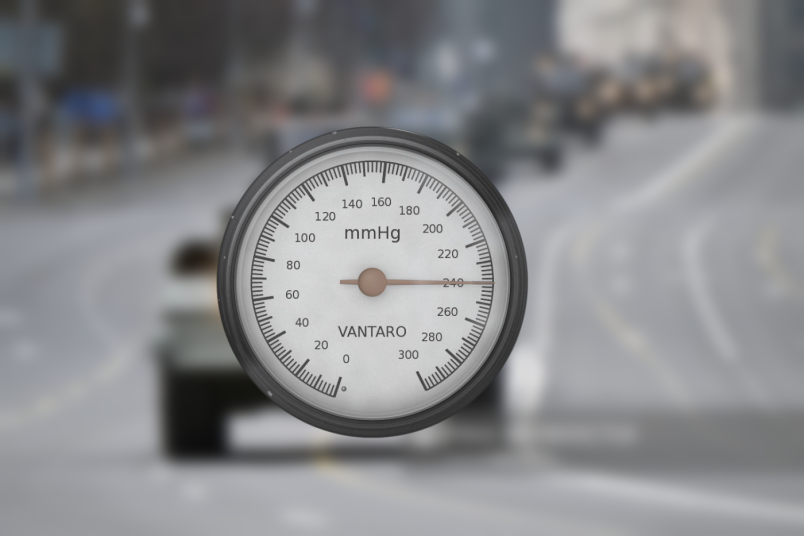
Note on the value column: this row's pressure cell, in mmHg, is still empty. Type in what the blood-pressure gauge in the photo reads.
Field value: 240 mmHg
